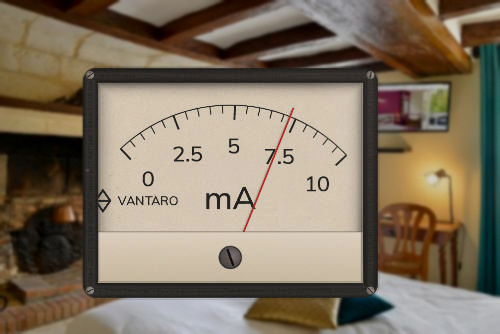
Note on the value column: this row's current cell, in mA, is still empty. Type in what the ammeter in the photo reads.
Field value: 7.25 mA
